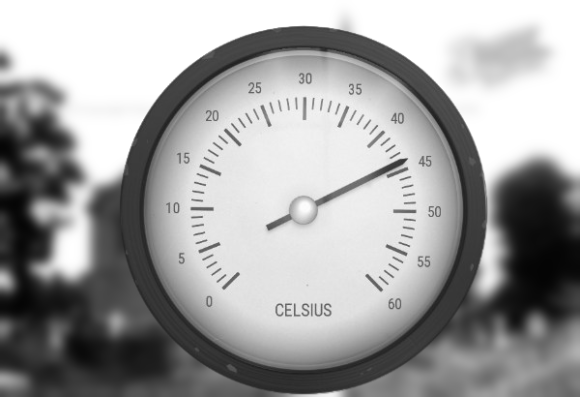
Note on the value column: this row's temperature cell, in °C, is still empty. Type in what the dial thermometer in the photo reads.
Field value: 44 °C
